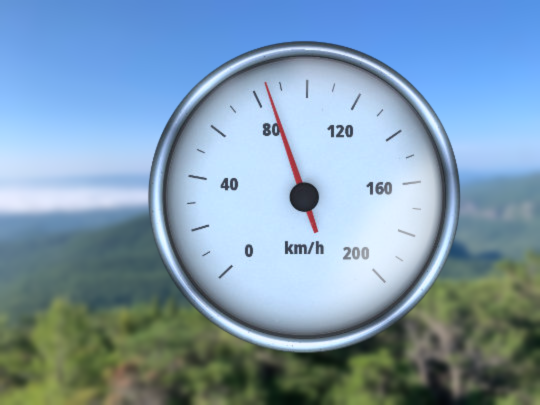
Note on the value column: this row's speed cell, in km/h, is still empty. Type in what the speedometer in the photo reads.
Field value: 85 km/h
